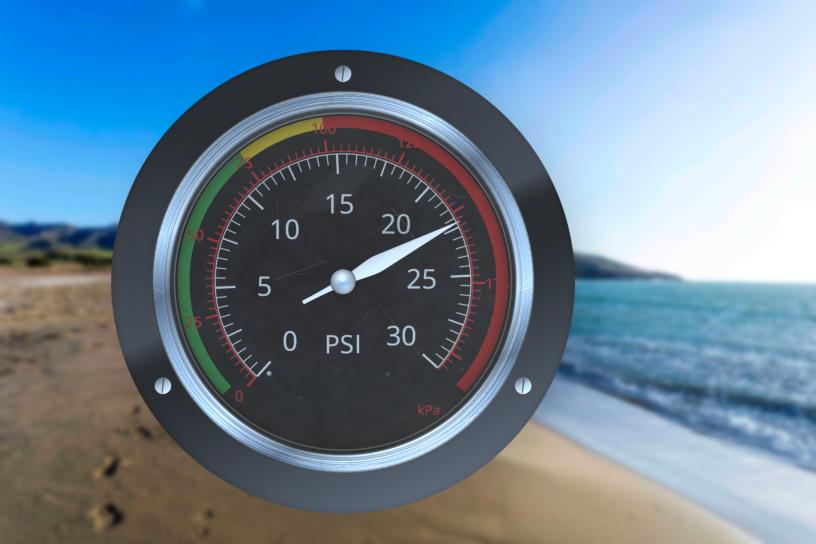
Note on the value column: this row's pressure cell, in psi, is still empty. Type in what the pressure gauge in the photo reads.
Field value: 22.25 psi
